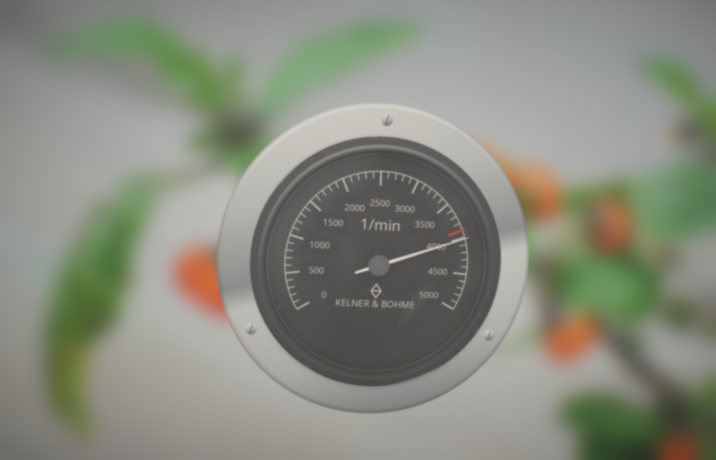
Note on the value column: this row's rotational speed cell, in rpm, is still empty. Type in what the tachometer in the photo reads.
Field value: 4000 rpm
